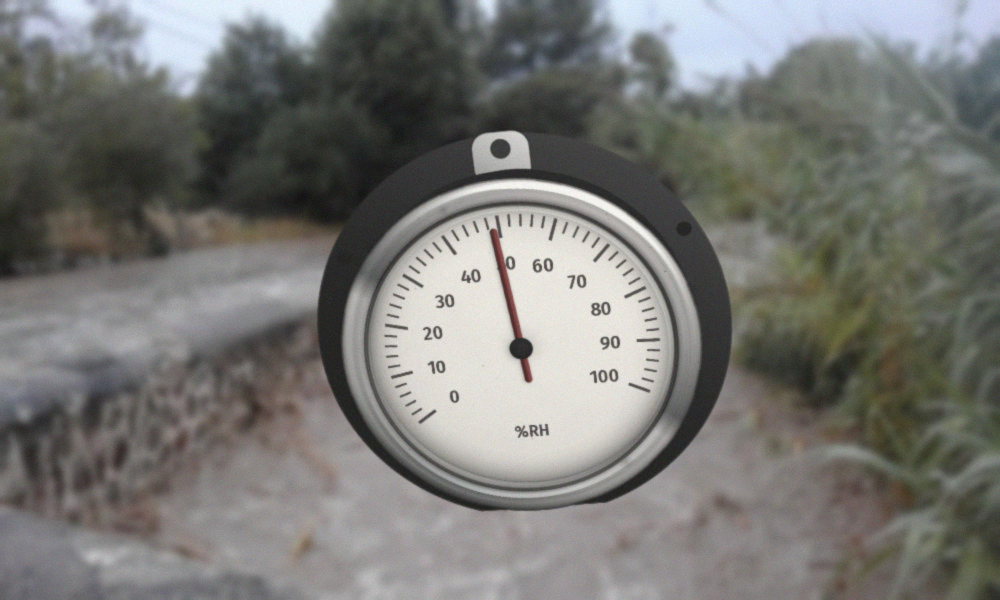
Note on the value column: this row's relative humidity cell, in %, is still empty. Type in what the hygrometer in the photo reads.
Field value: 49 %
